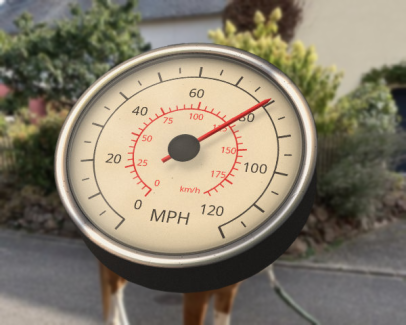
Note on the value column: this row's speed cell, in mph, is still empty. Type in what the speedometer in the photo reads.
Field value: 80 mph
